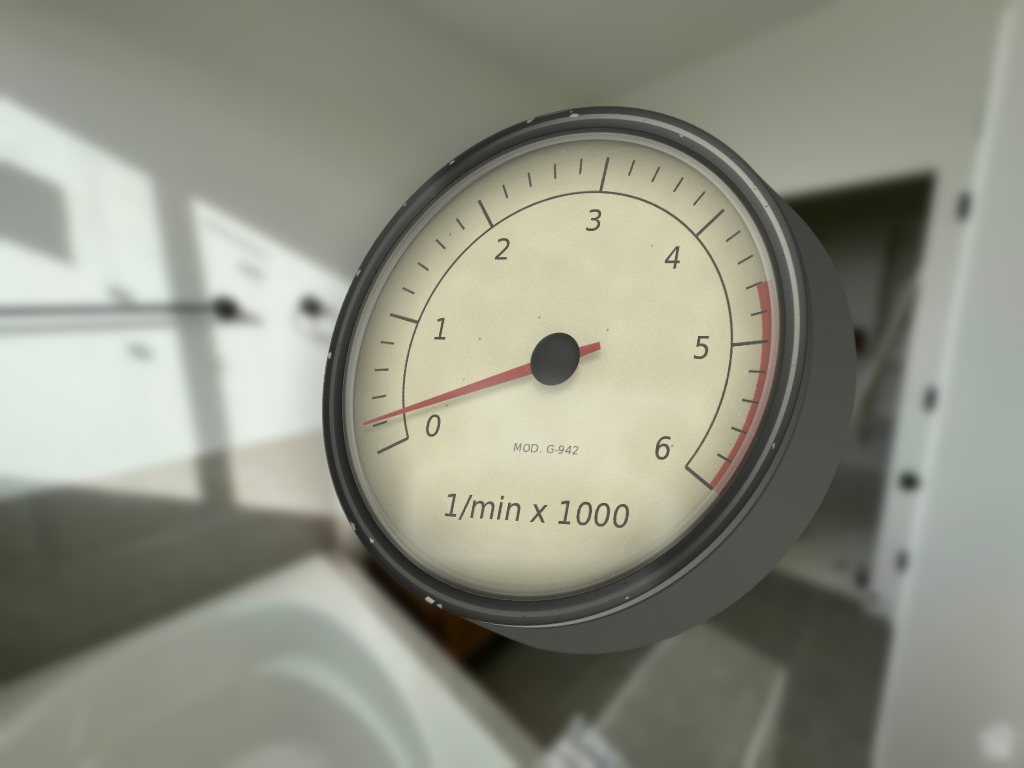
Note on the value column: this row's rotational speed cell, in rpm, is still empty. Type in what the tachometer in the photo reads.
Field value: 200 rpm
